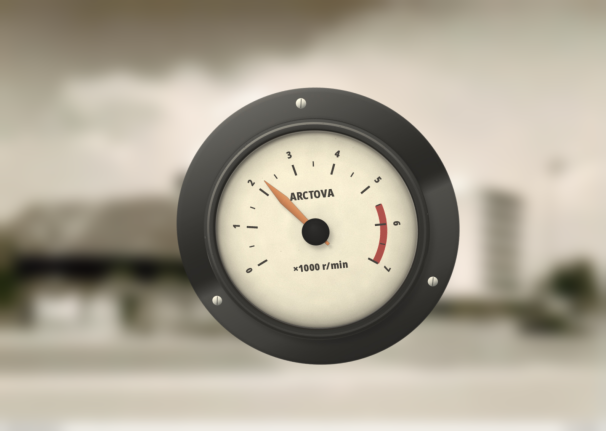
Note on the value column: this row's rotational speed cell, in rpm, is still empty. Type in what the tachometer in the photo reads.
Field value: 2250 rpm
